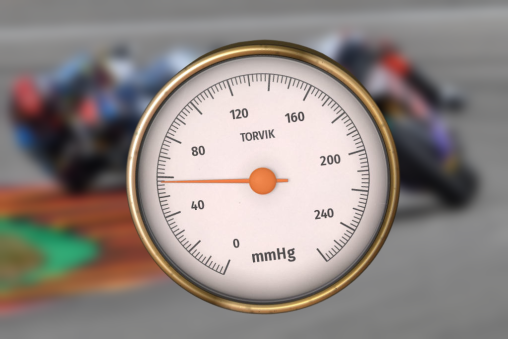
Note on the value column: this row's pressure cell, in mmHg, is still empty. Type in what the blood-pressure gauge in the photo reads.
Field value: 58 mmHg
